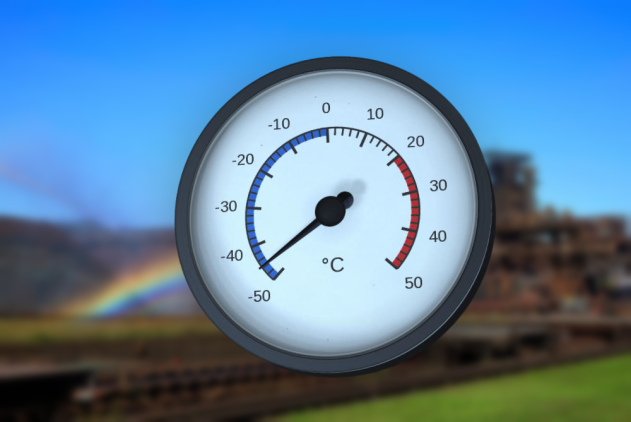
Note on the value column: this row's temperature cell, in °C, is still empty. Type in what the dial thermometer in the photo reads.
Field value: -46 °C
